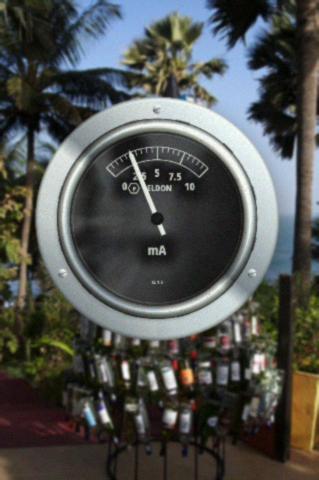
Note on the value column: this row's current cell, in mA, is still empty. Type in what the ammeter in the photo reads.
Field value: 2.5 mA
